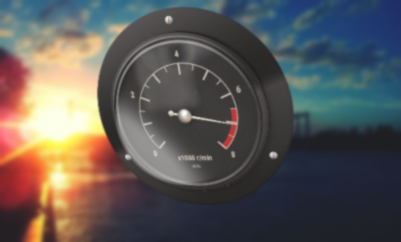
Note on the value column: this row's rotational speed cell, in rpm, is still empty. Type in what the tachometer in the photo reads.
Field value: 7000 rpm
